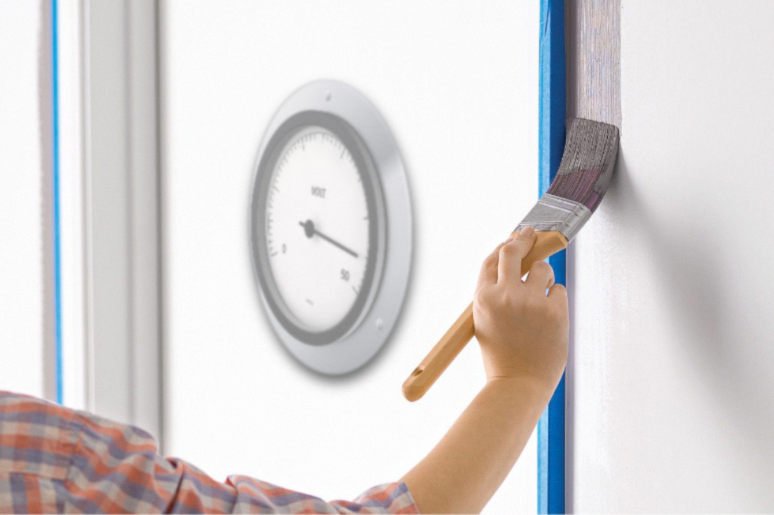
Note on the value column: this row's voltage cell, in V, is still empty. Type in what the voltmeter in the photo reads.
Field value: 45 V
